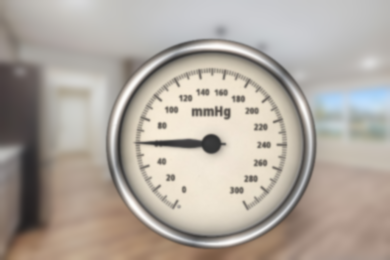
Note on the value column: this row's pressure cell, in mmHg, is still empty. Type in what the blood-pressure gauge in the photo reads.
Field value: 60 mmHg
